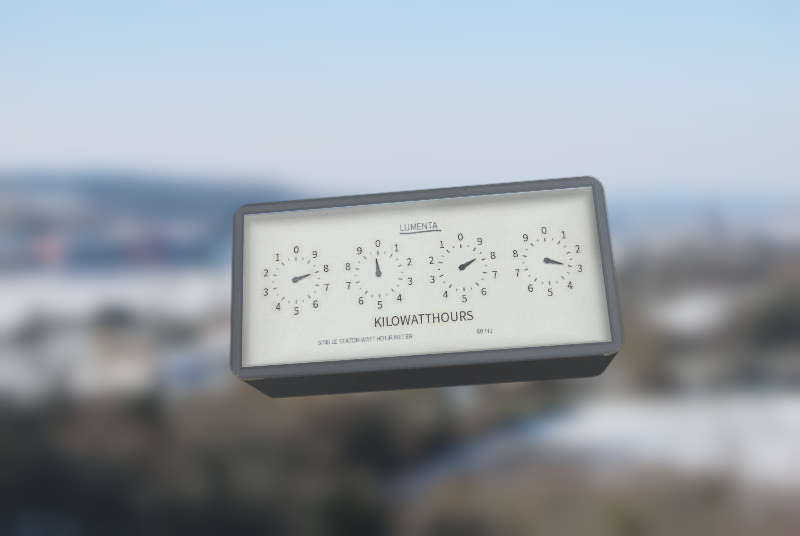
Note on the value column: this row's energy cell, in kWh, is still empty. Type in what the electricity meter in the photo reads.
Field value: 7983 kWh
